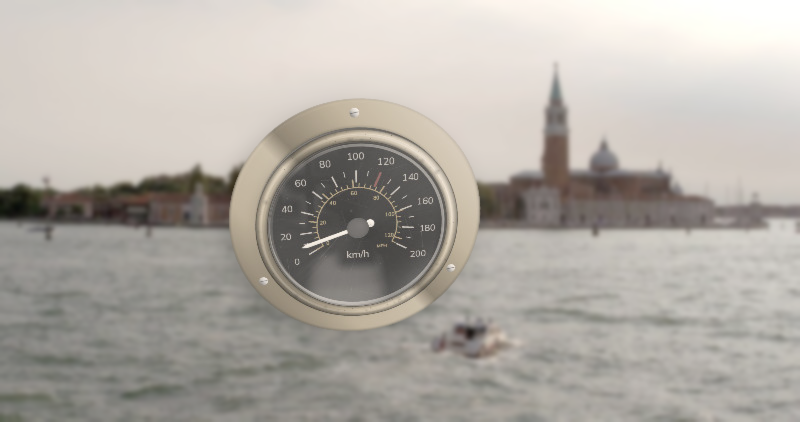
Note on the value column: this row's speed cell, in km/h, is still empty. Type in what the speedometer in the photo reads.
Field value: 10 km/h
